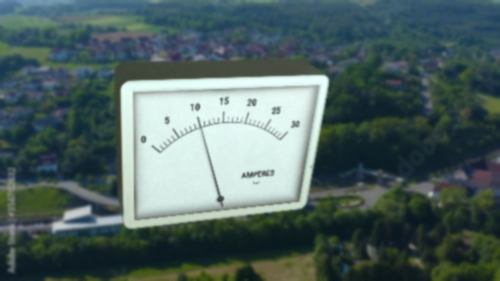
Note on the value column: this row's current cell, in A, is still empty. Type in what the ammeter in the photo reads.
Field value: 10 A
